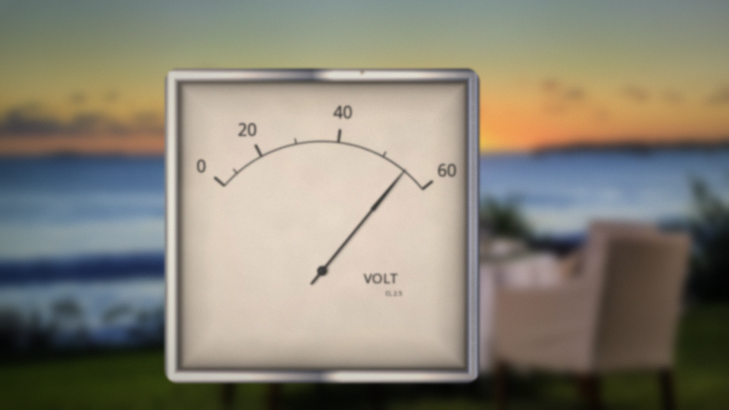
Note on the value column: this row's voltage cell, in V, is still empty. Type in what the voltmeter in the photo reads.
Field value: 55 V
